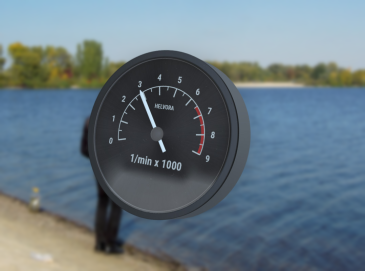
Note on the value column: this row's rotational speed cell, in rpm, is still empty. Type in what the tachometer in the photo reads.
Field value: 3000 rpm
